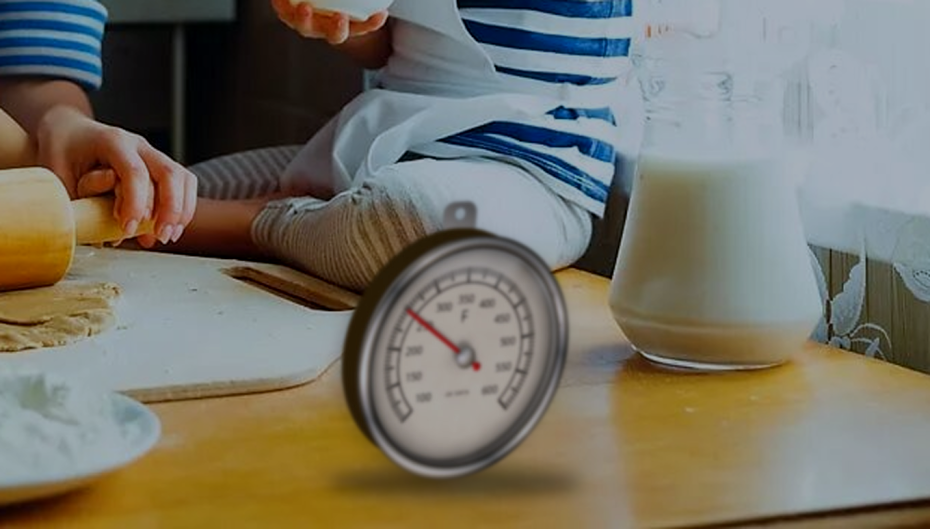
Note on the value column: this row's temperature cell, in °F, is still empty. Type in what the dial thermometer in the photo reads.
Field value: 250 °F
